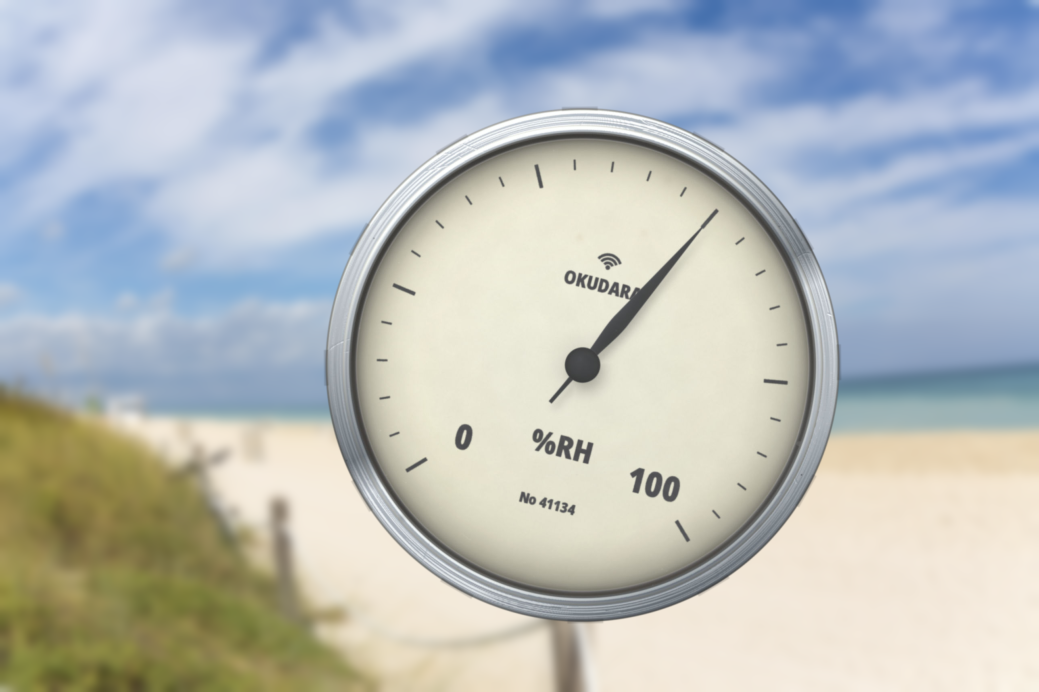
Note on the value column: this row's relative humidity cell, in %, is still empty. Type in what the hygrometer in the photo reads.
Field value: 60 %
